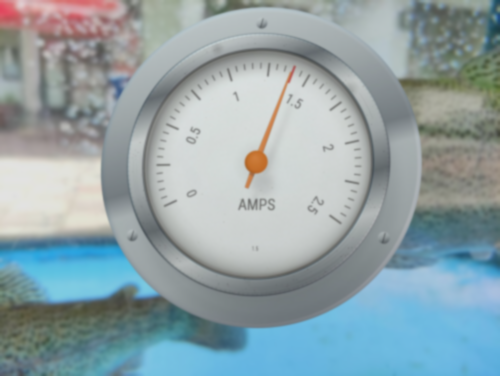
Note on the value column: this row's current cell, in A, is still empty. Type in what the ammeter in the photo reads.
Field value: 1.4 A
